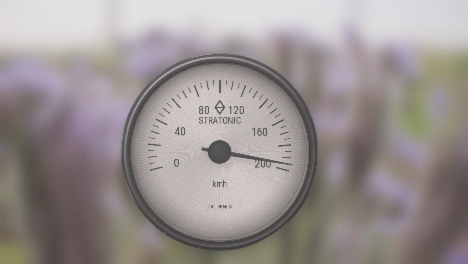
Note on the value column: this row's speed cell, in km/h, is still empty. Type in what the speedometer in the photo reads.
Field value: 195 km/h
